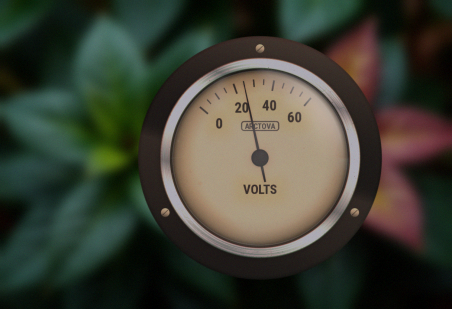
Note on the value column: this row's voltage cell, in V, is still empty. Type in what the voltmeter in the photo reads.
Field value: 25 V
